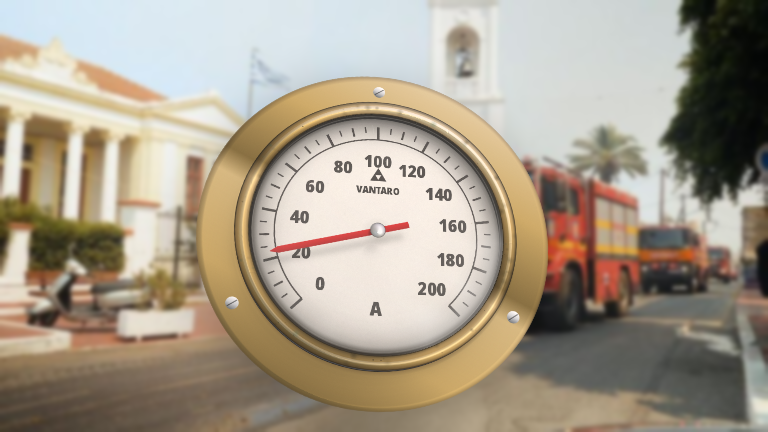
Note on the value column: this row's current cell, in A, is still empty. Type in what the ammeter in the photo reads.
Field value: 22.5 A
